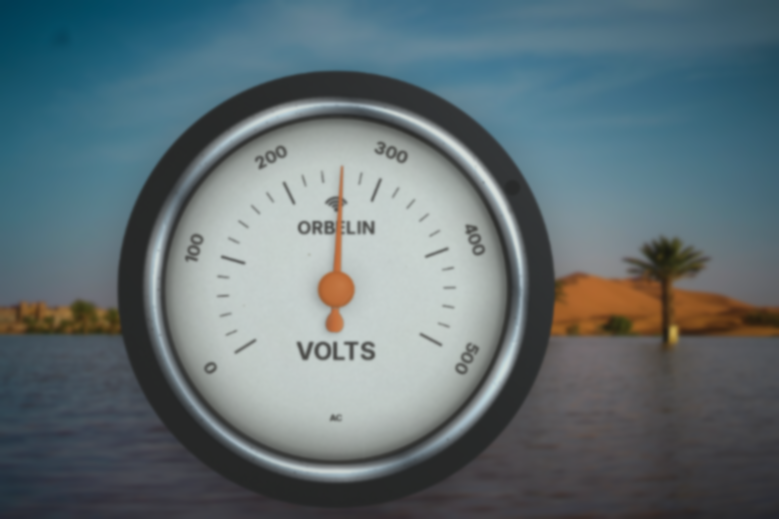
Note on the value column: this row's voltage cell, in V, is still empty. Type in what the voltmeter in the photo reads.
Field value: 260 V
